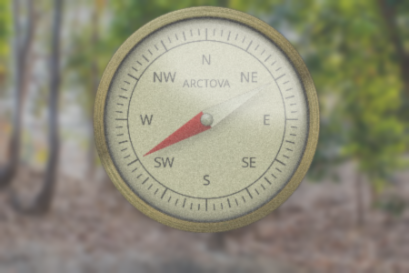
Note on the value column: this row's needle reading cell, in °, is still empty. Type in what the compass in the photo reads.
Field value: 240 °
